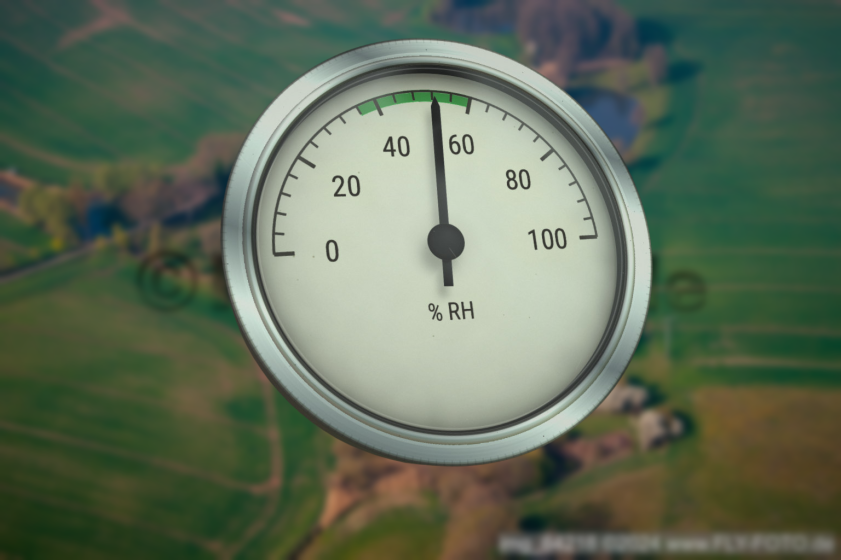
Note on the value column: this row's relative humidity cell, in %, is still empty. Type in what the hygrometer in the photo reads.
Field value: 52 %
